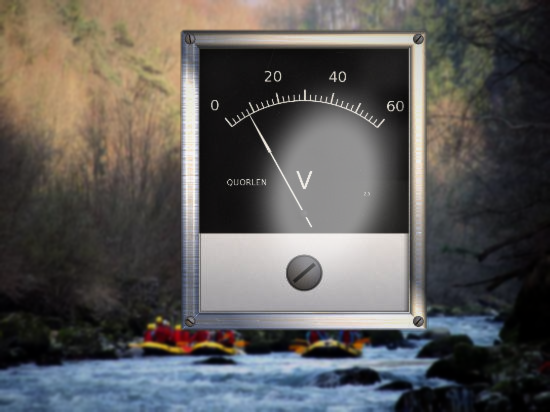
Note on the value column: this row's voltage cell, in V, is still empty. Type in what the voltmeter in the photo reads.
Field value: 8 V
